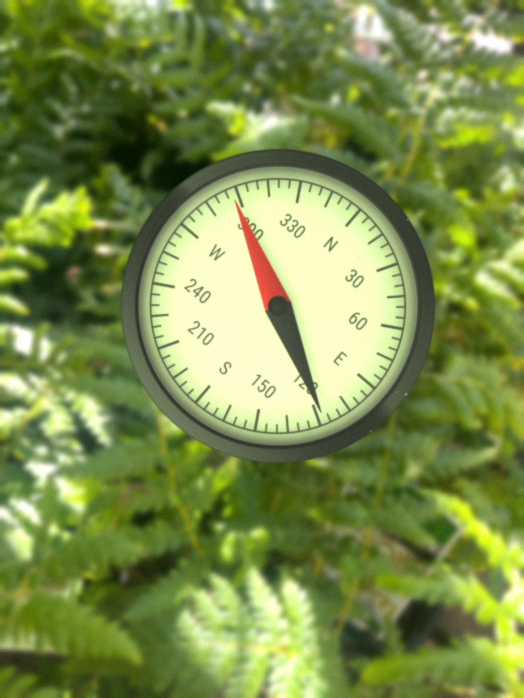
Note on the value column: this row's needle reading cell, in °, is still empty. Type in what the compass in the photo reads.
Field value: 297.5 °
